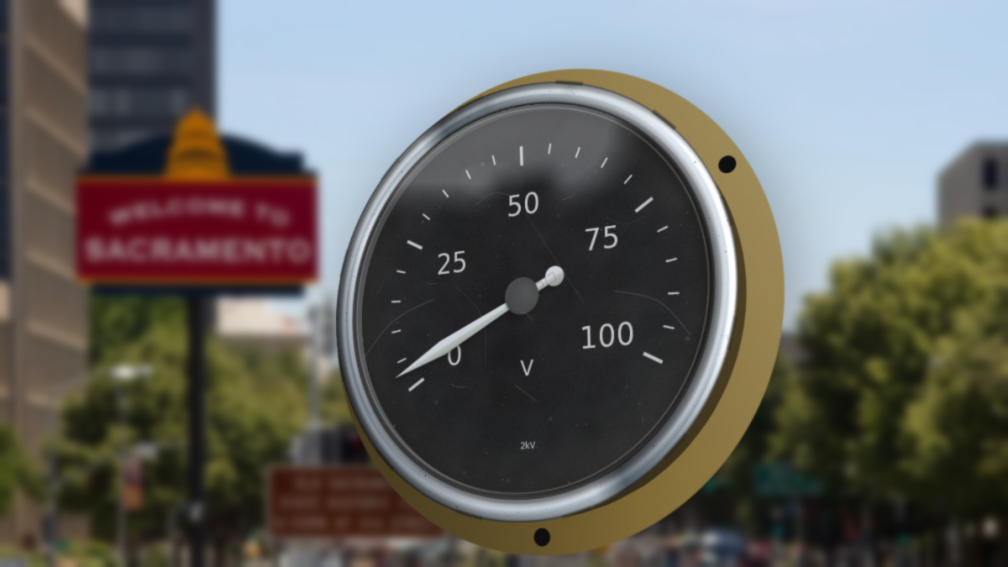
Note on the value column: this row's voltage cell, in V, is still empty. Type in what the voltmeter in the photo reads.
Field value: 2.5 V
